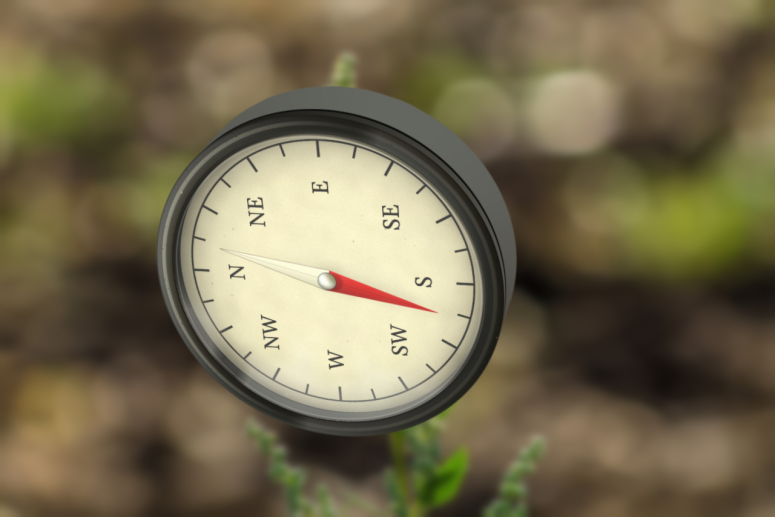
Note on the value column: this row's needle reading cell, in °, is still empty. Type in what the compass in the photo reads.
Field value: 195 °
